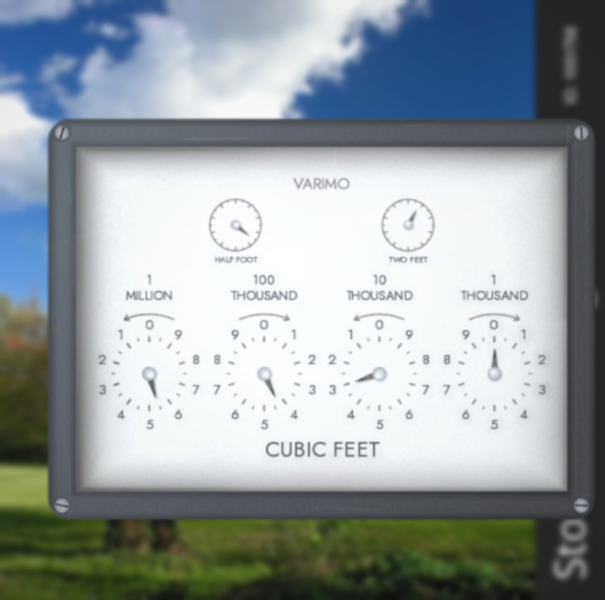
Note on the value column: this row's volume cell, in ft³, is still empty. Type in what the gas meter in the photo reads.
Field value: 543000 ft³
